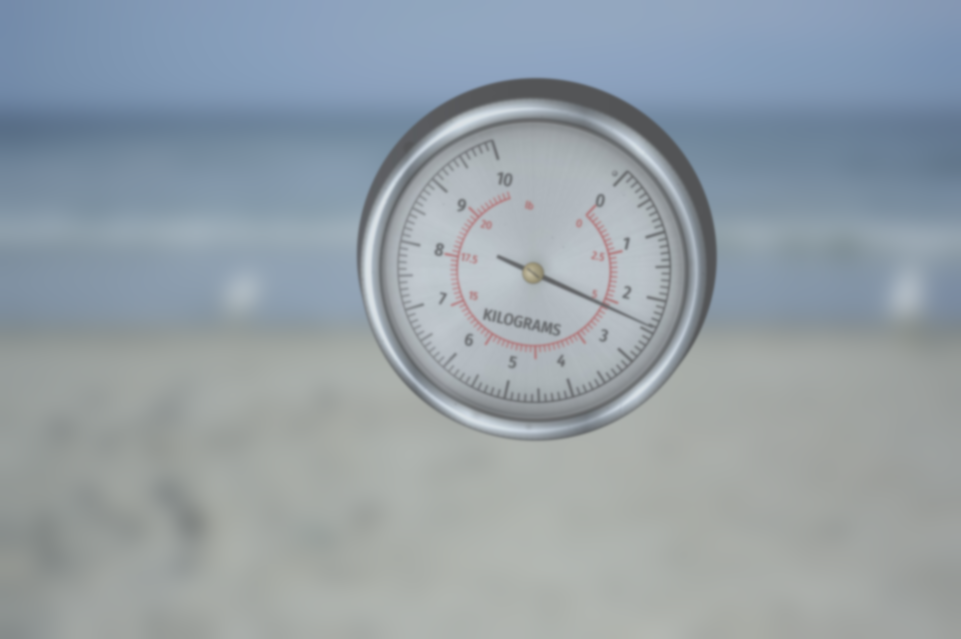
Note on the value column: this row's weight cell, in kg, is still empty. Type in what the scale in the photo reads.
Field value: 2.4 kg
